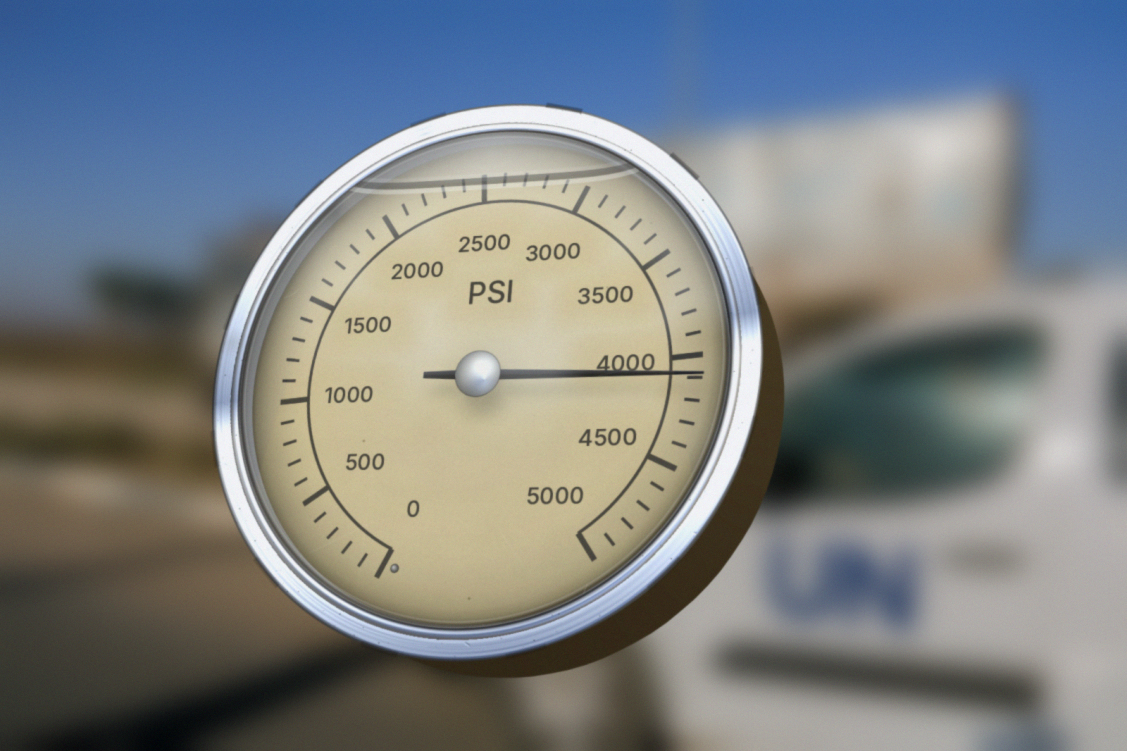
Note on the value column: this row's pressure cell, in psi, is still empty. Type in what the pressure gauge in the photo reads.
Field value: 4100 psi
